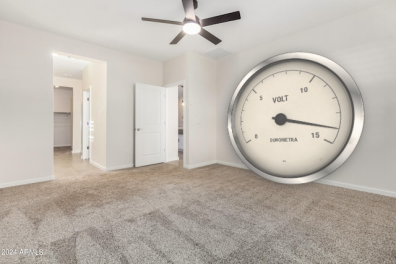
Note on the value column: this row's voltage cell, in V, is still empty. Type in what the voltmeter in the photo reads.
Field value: 14 V
